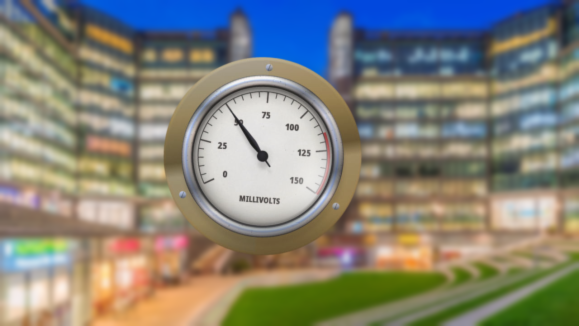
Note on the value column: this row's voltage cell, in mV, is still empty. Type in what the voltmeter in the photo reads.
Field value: 50 mV
